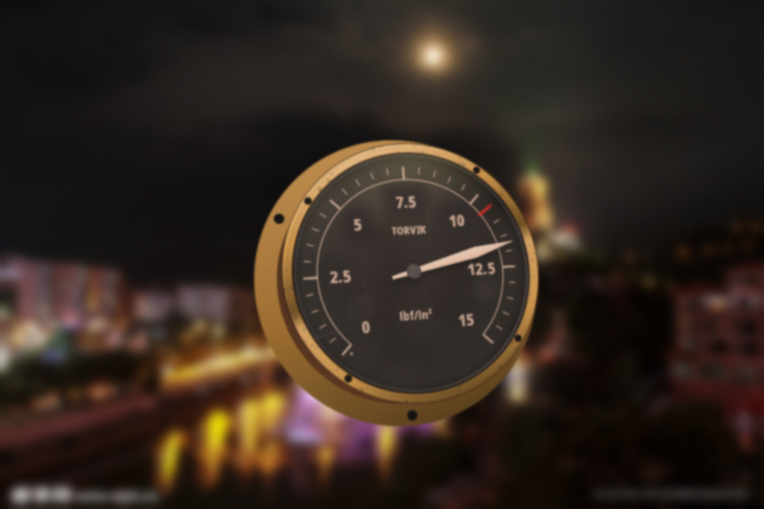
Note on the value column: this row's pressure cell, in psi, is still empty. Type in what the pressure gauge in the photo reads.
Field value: 11.75 psi
